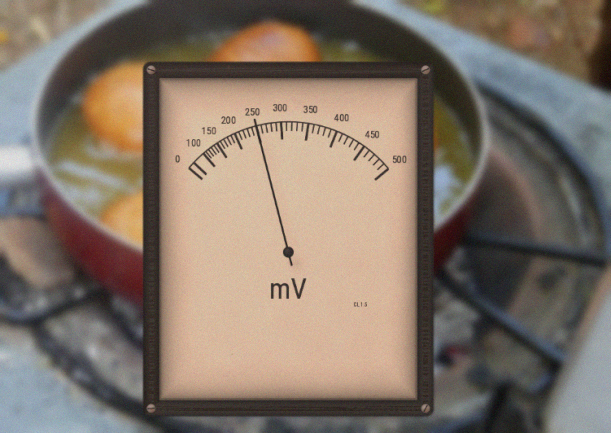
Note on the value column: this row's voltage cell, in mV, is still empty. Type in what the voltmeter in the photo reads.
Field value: 250 mV
